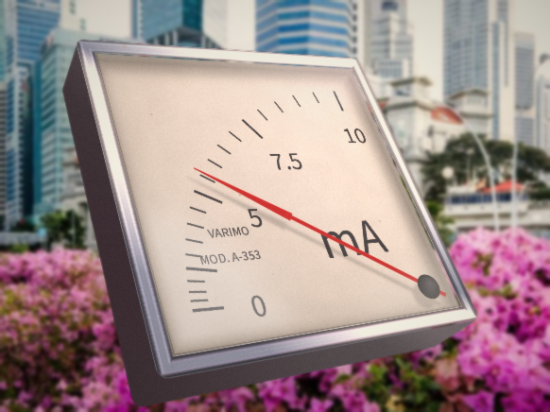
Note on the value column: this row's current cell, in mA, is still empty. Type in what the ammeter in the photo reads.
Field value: 5.5 mA
